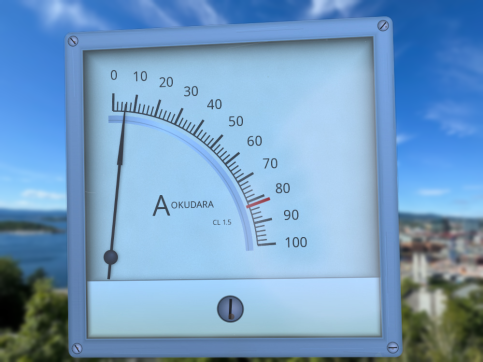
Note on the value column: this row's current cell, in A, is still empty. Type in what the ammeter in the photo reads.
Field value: 6 A
